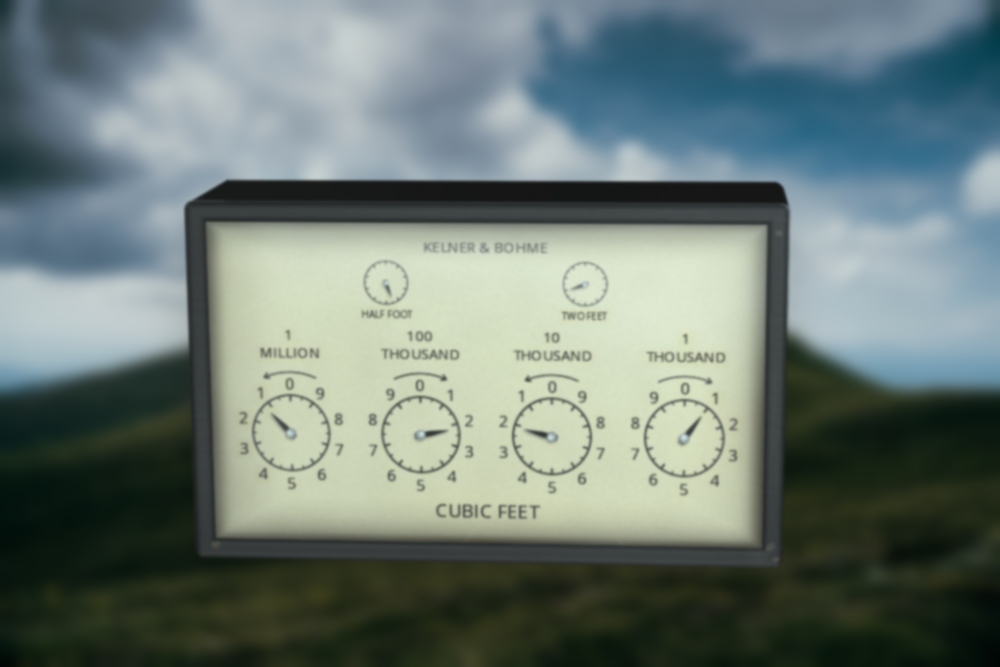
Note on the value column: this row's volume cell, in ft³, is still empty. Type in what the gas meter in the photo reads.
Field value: 122100 ft³
